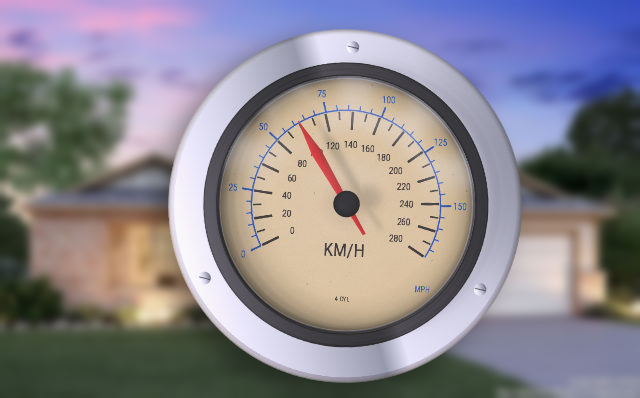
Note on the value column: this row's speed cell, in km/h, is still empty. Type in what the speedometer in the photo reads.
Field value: 100 km/h
